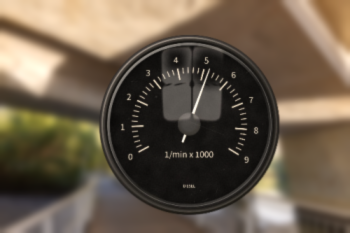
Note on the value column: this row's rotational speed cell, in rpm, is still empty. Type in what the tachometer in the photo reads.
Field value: 5200 rpm
